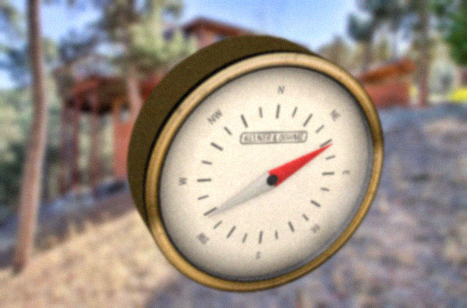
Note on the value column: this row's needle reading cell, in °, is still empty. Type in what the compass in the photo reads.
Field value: 60 °
